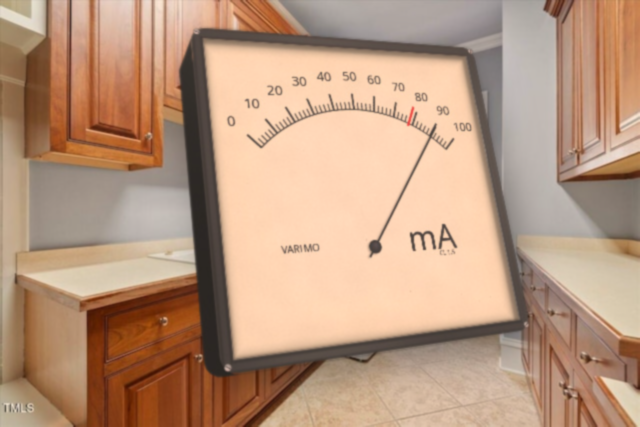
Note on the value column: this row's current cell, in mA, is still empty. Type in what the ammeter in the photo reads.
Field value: 90 mA
